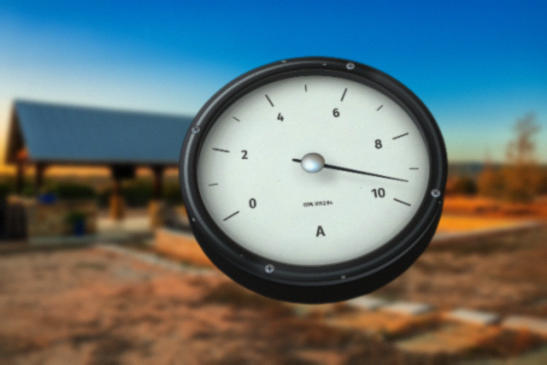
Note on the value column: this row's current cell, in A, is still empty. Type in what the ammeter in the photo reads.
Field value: 9.5 A
